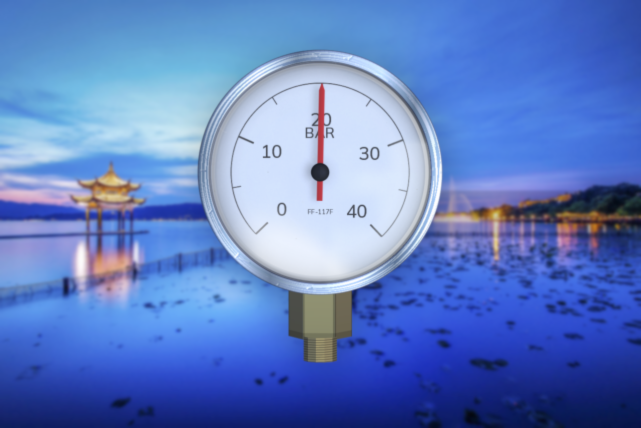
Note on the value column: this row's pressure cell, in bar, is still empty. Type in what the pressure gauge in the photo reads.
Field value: 20 bar
